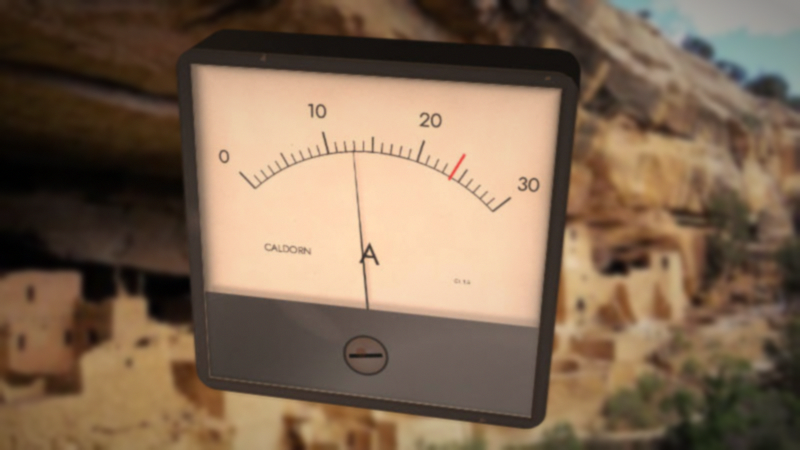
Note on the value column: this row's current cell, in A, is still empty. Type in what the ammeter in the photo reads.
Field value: 13 A
